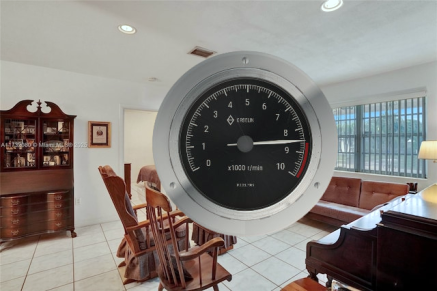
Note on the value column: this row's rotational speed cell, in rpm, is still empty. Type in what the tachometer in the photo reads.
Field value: 8500 rpm
